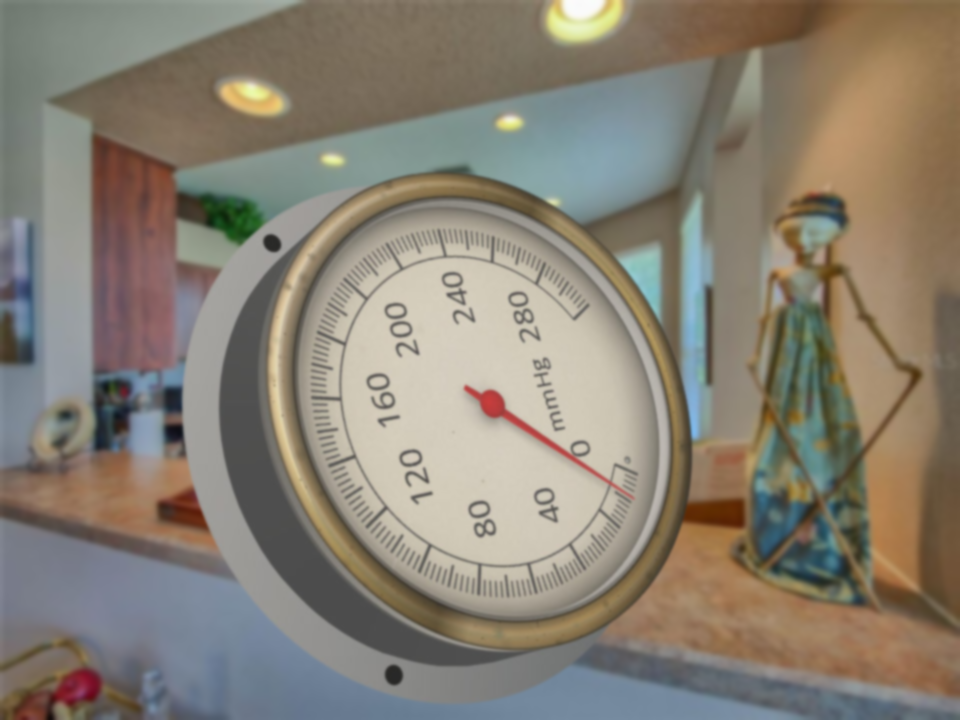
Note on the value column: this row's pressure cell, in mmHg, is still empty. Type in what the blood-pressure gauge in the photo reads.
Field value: 10 mmHg
